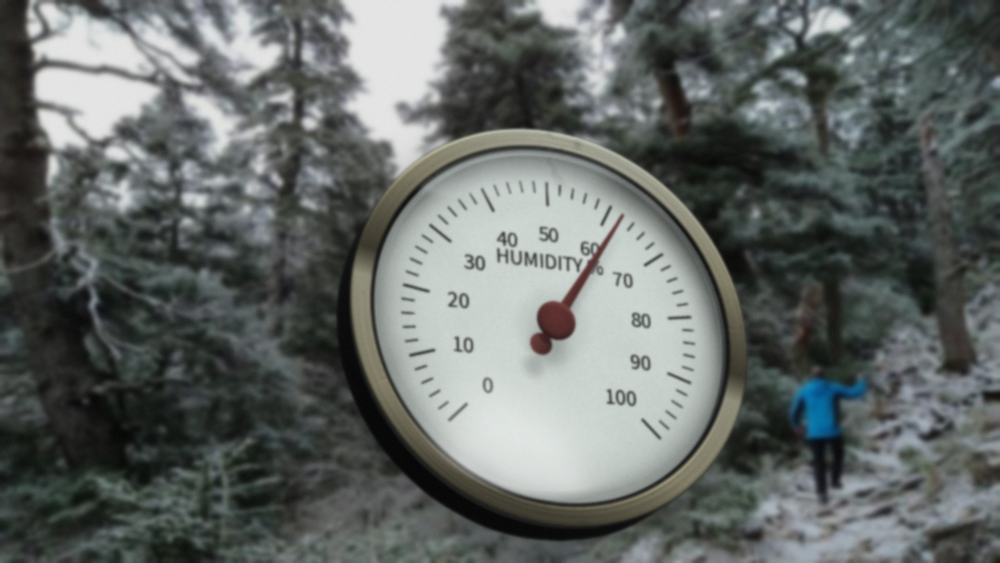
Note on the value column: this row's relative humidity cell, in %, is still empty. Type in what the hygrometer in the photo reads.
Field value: 62 %
